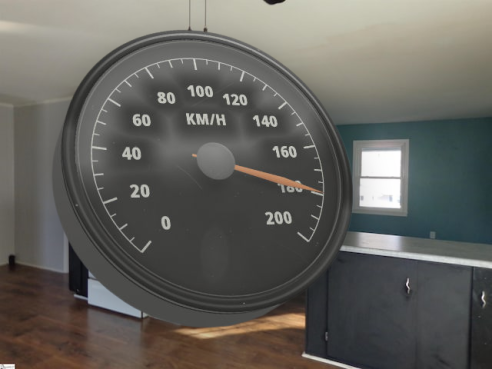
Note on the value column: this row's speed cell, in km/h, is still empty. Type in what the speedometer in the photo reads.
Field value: 180 km/h
